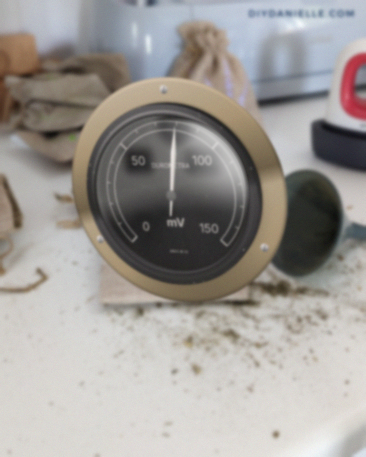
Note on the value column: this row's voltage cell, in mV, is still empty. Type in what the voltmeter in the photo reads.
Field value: 80 mV
